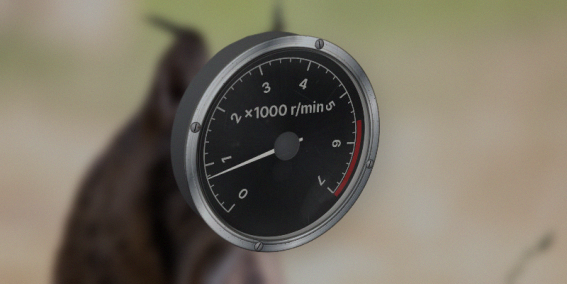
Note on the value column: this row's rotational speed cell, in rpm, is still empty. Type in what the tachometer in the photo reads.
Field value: 800 rpm
